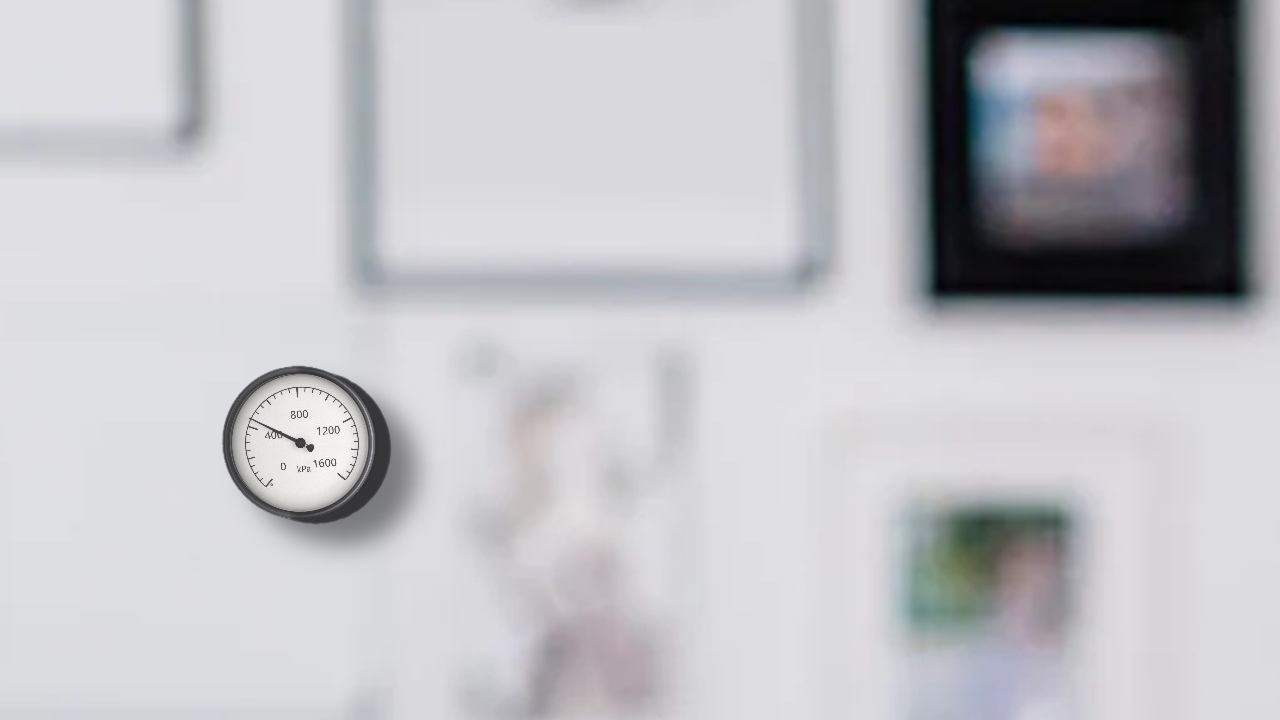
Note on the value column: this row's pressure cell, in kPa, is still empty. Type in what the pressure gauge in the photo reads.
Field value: 450 kPa
